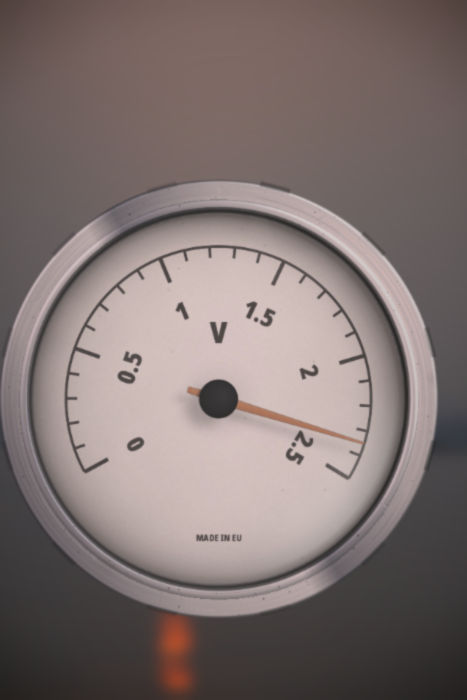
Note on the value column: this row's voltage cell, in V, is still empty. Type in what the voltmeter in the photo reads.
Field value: 2.35 V
